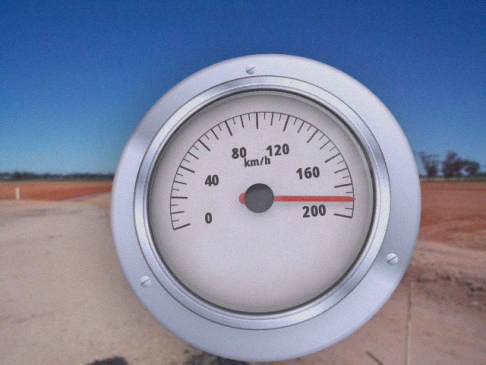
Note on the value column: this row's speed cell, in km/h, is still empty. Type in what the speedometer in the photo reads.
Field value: 190 km/h
